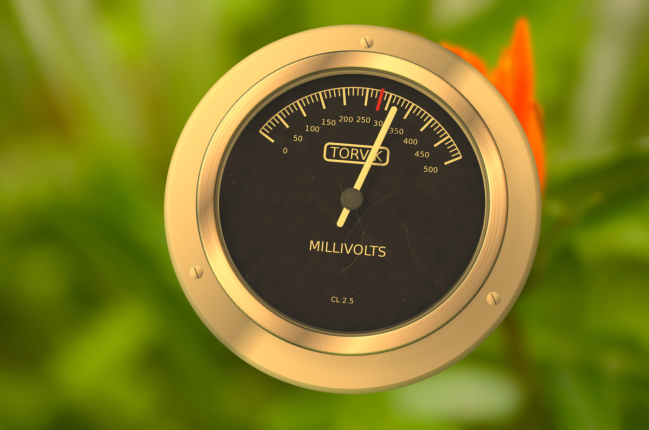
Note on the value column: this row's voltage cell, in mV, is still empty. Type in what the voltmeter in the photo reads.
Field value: 320 mV
